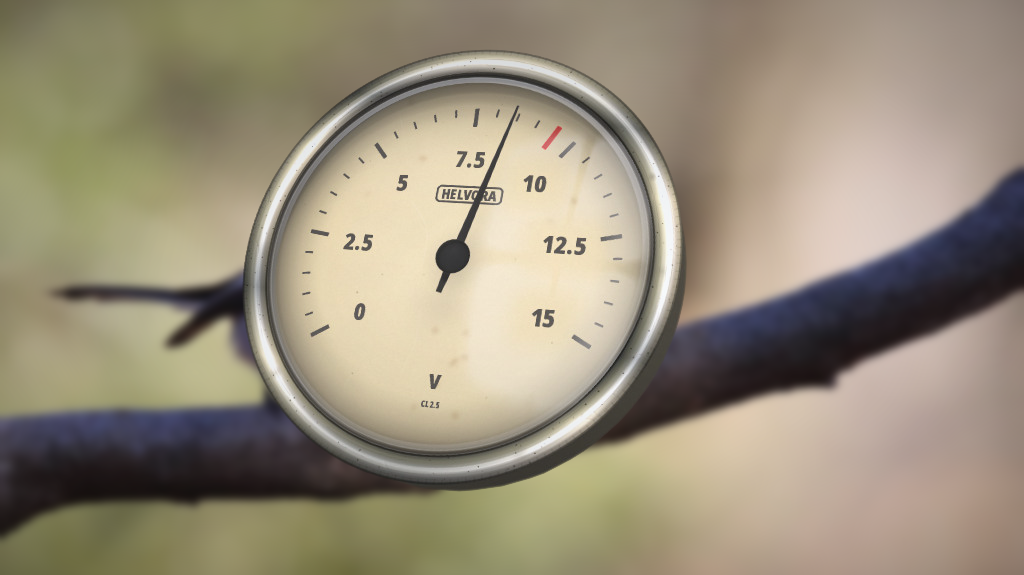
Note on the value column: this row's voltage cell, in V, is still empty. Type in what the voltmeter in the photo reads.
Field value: 8.5 V
